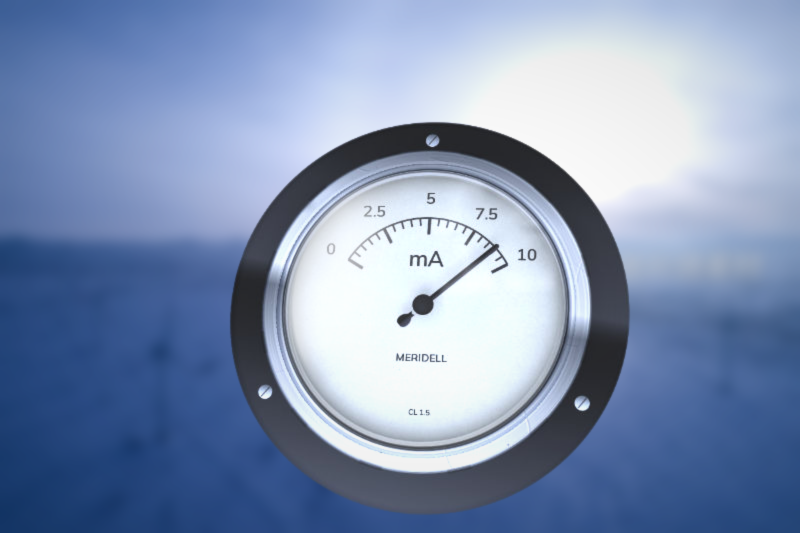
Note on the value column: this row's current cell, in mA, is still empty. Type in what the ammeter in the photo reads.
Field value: 9 mA
